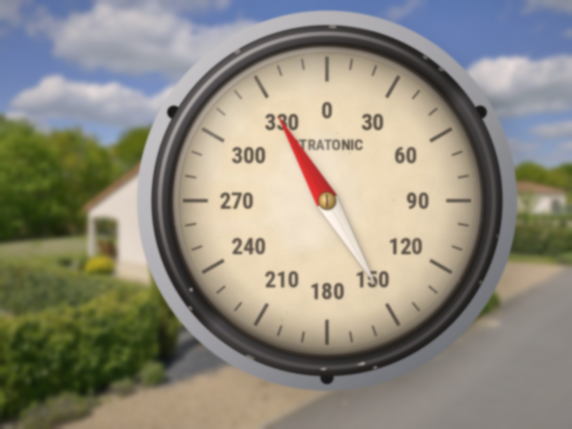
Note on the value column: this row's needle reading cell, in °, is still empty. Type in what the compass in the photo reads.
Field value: 330 °
